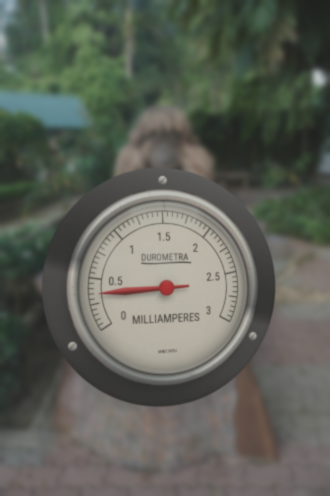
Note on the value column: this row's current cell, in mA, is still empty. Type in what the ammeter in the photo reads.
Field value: 0.35 mA
